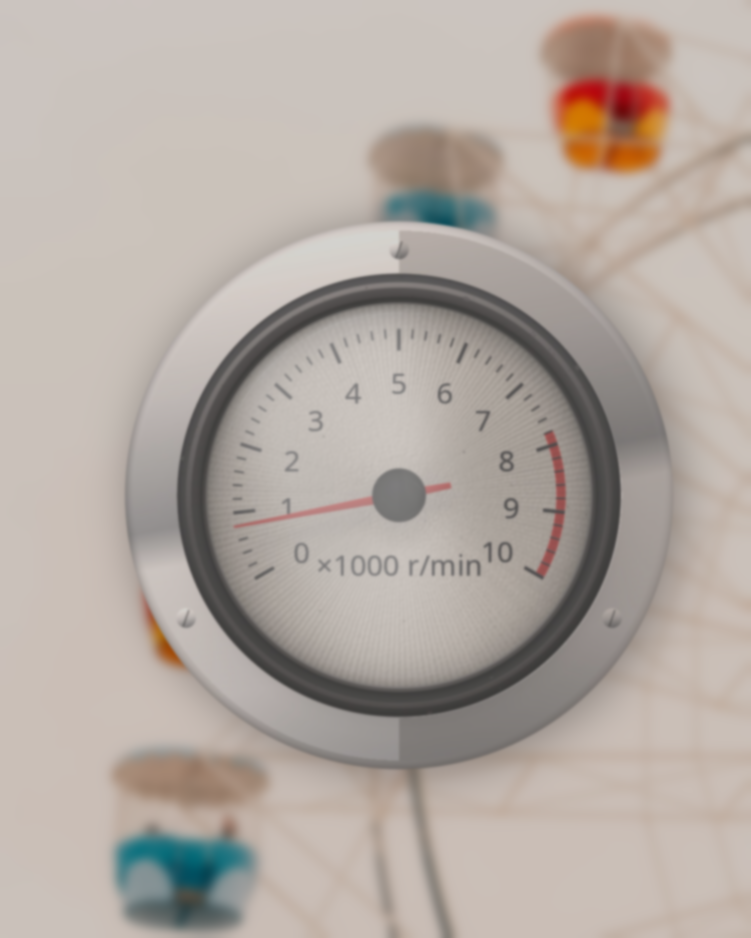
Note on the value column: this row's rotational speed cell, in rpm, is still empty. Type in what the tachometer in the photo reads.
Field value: 800 rpm
